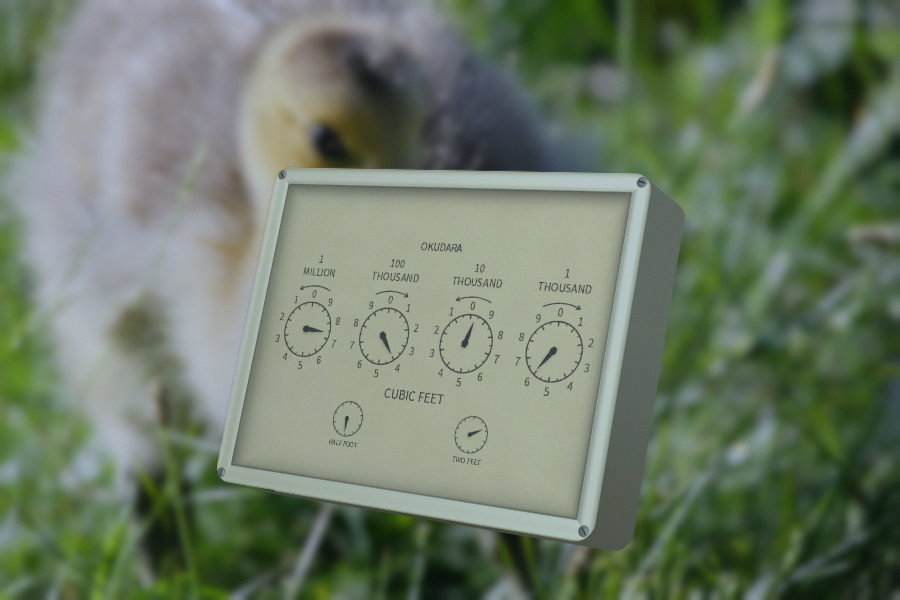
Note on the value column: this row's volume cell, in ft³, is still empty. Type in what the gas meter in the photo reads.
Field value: 739600 ft³
